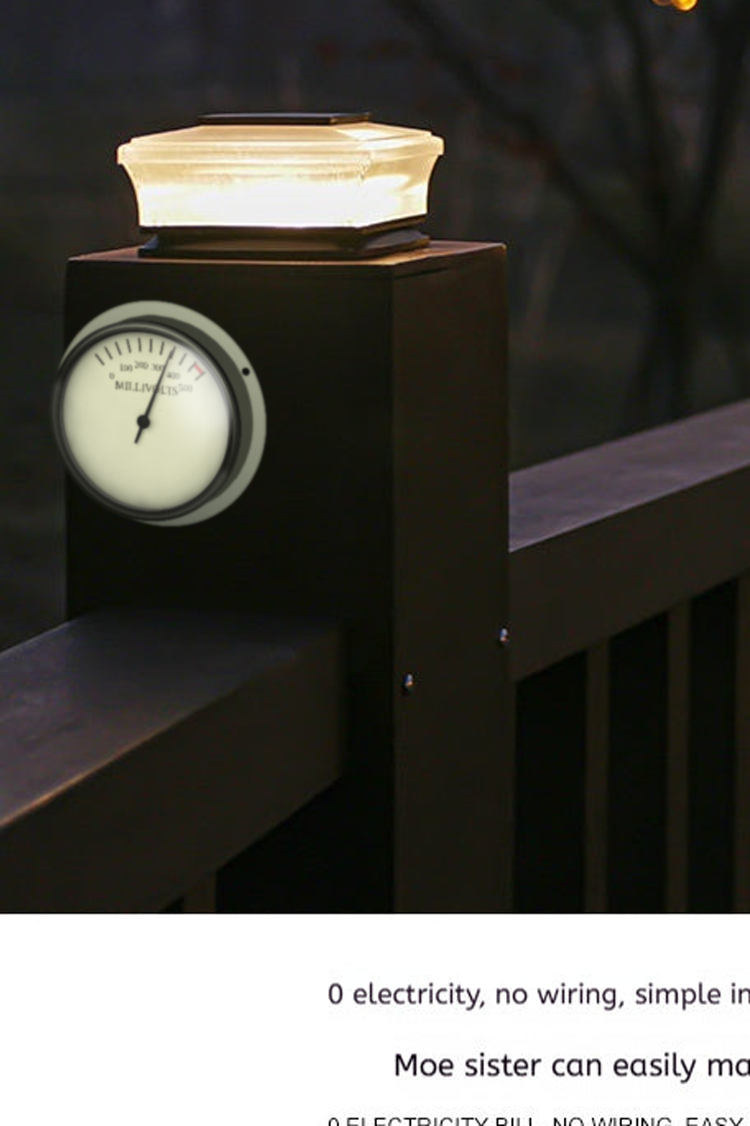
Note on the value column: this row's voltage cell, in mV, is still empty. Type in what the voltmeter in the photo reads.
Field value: 350 mV
